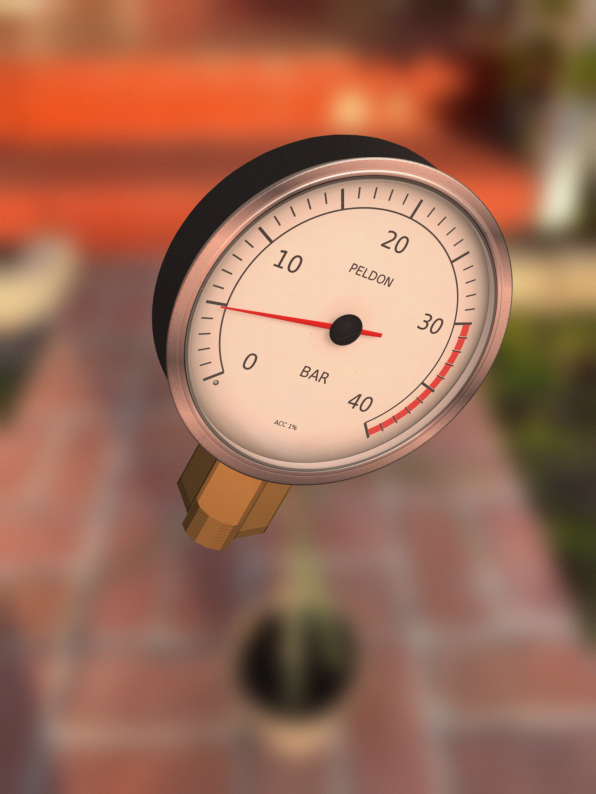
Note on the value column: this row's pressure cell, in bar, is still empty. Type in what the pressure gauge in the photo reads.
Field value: 5 bar
